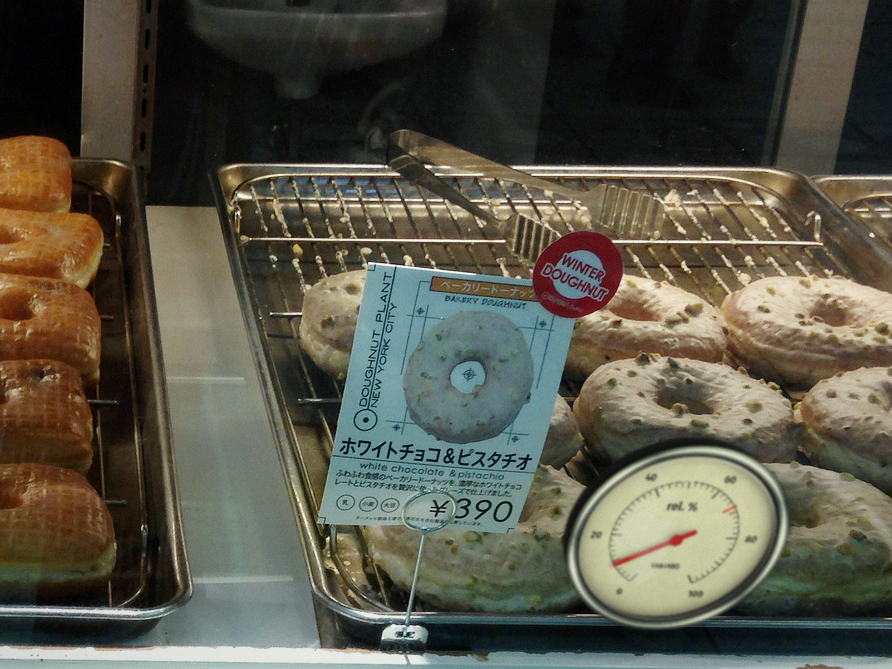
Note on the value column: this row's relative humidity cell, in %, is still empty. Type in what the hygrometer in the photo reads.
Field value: 10 %
